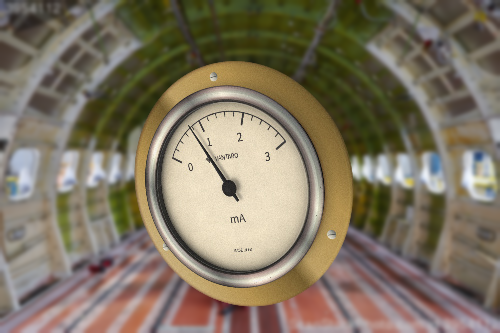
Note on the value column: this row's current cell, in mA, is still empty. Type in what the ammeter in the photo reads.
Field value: 0.8 mA
